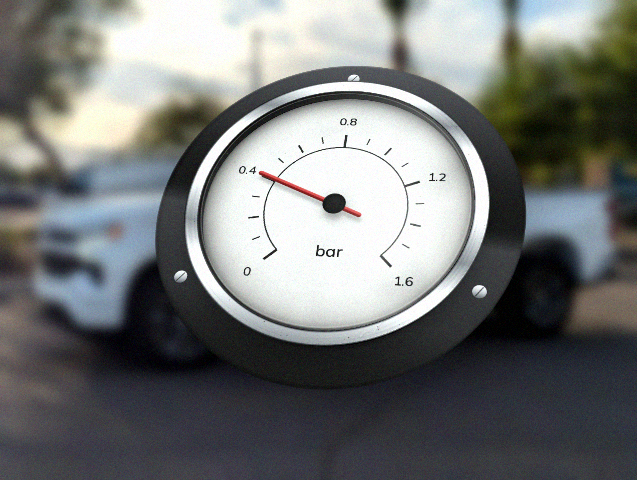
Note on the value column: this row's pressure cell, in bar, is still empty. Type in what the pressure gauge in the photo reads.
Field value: 0.4 bar
